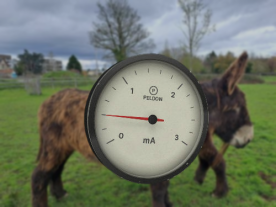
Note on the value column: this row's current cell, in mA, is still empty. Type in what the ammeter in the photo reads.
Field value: 0.4 mA
